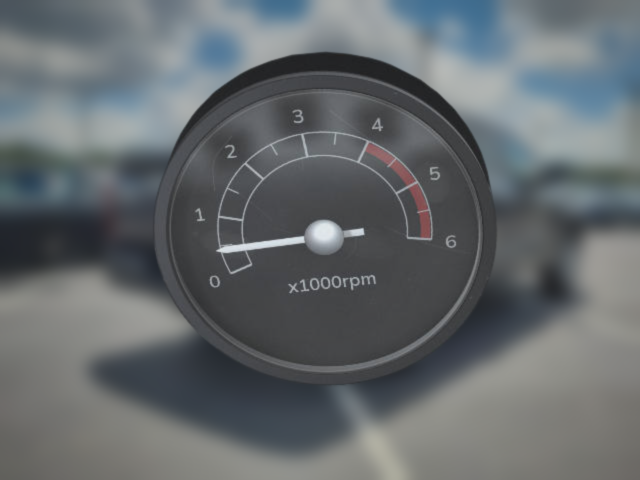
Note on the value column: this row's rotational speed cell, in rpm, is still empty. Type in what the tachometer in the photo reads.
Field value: 500 rpm
